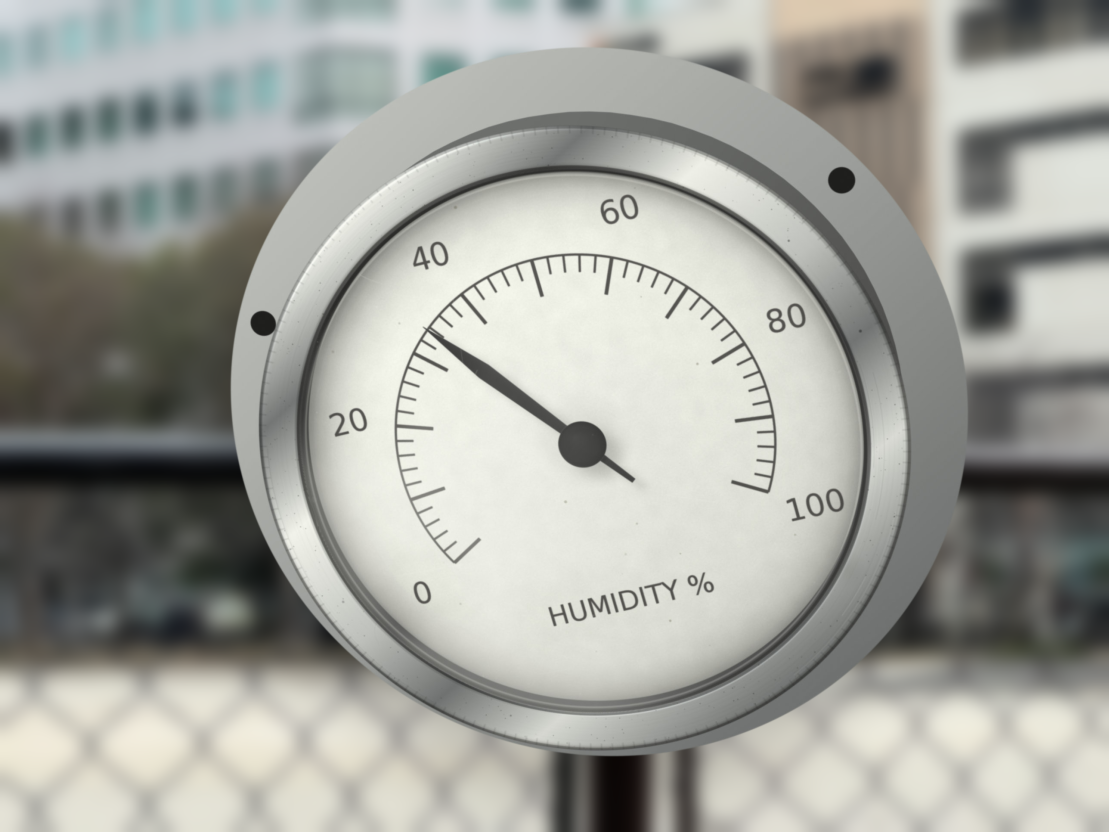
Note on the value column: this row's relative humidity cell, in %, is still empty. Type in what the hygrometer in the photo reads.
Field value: 34 %
